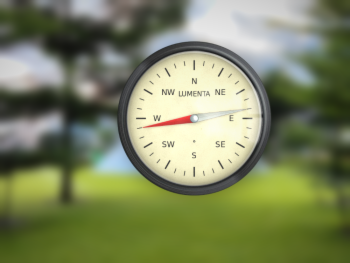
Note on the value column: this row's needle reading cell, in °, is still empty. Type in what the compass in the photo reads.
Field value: 260 °
